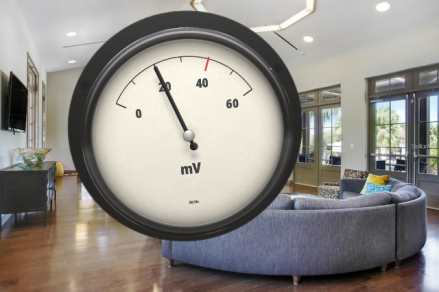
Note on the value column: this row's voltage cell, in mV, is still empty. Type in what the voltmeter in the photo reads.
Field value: 20 mV
